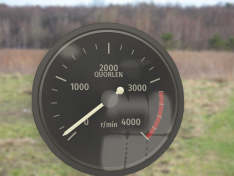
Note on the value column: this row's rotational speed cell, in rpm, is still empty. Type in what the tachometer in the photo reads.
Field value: 100 rpm
